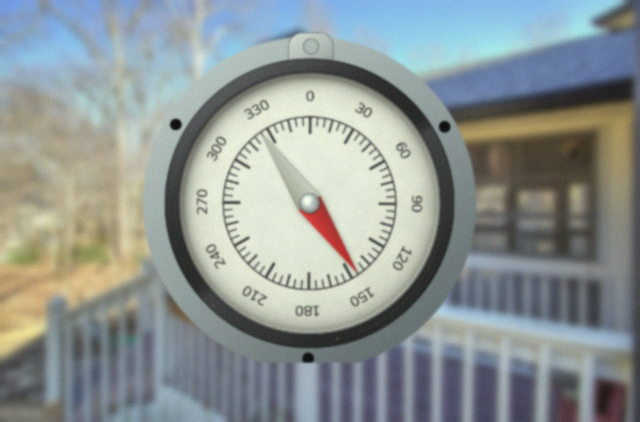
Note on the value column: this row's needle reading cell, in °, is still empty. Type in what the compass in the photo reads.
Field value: 145 °
